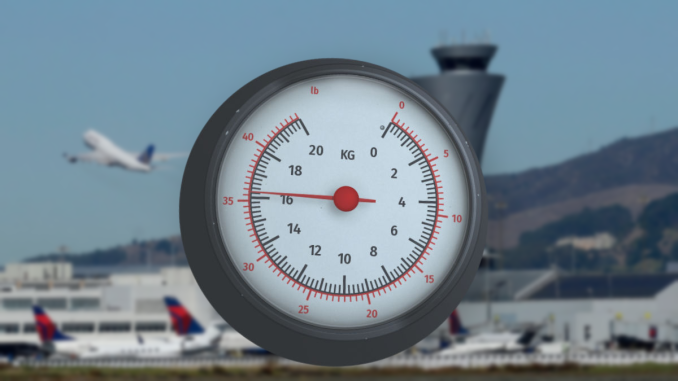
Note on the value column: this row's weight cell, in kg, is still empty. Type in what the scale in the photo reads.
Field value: 16.2 kg
